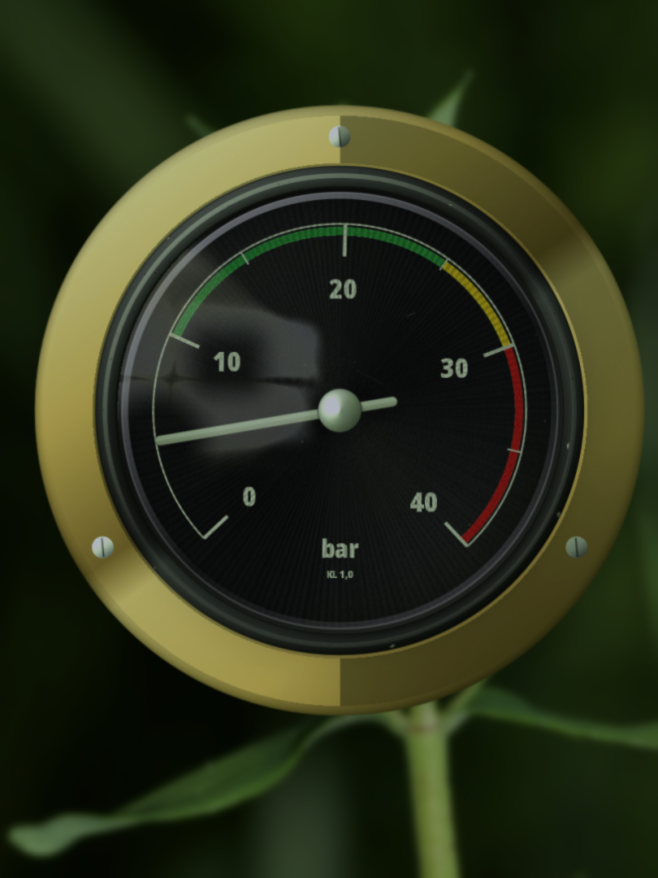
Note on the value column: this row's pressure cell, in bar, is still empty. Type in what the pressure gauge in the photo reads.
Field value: 5 bar
